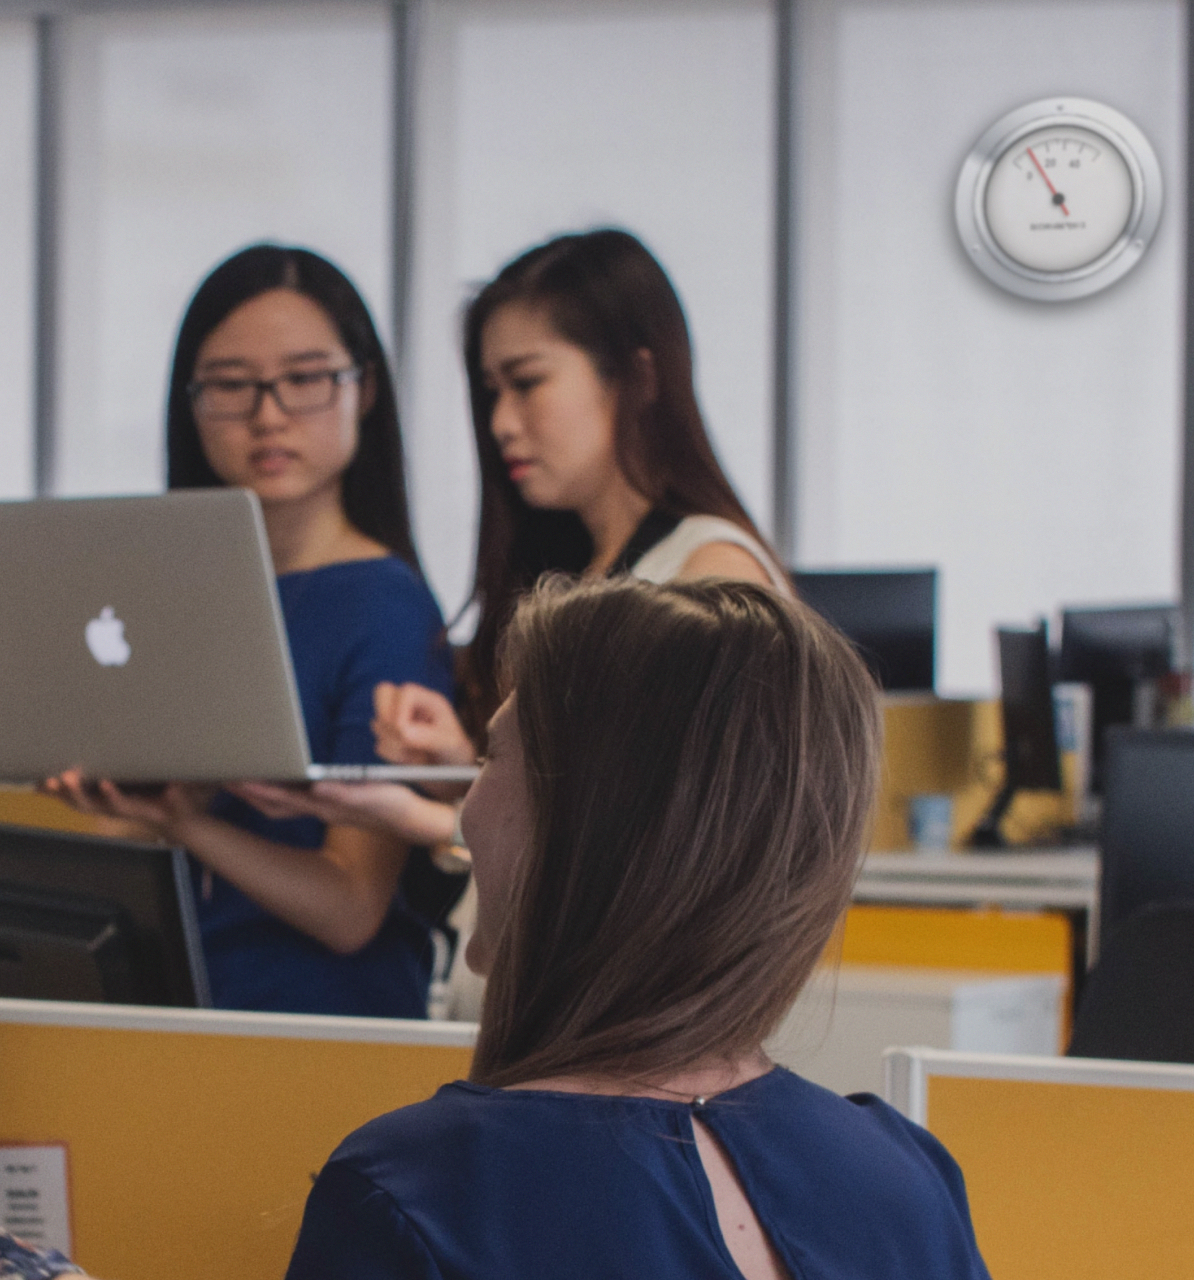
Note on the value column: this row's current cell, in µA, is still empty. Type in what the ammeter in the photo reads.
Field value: 10 µA
